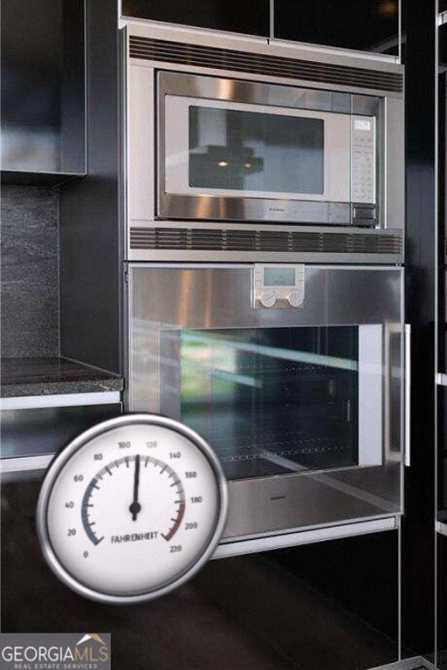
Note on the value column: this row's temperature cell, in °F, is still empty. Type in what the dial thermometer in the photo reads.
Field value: 110 °F
